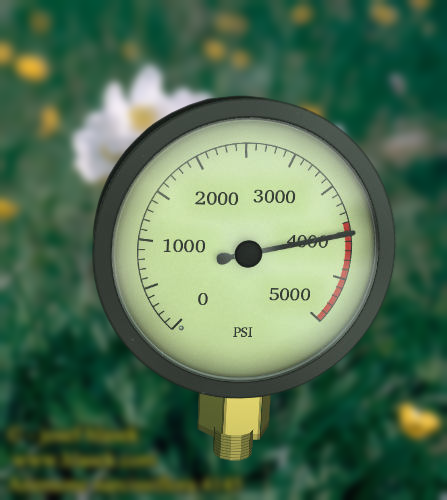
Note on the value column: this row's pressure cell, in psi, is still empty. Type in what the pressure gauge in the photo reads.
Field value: 4000 psi
